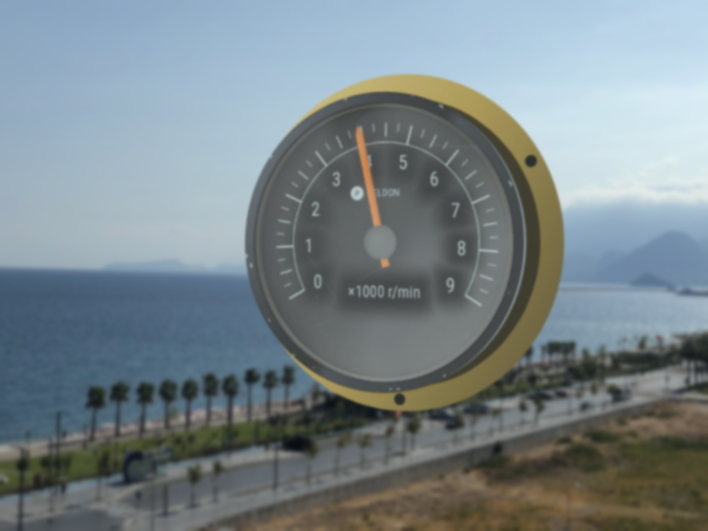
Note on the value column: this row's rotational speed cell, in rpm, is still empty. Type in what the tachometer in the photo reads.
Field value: 4000 rpm
